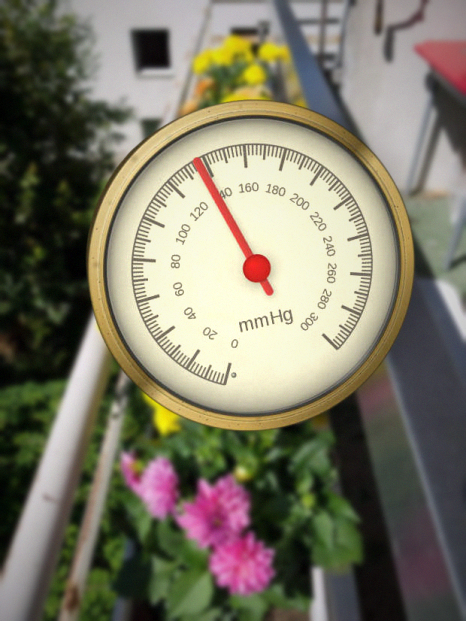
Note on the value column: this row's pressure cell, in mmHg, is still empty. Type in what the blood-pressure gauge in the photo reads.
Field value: 136 mmHg
